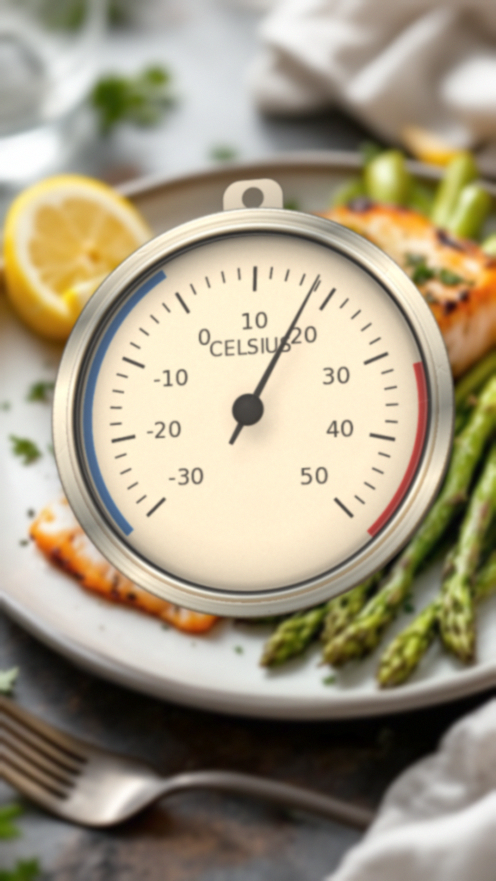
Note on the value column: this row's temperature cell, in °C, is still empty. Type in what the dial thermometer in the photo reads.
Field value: 18 °C
